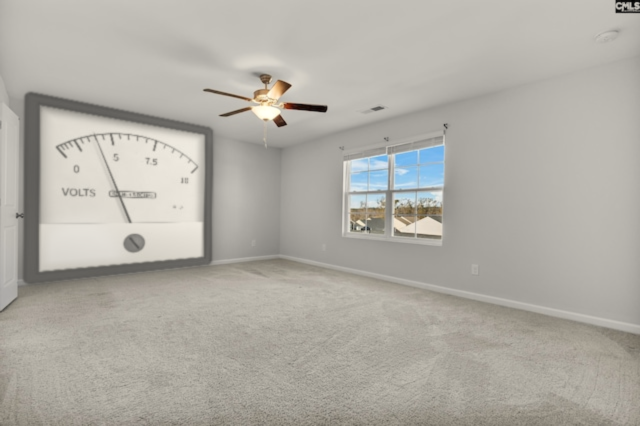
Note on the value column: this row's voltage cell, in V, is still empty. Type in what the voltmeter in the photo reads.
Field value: 4 V
